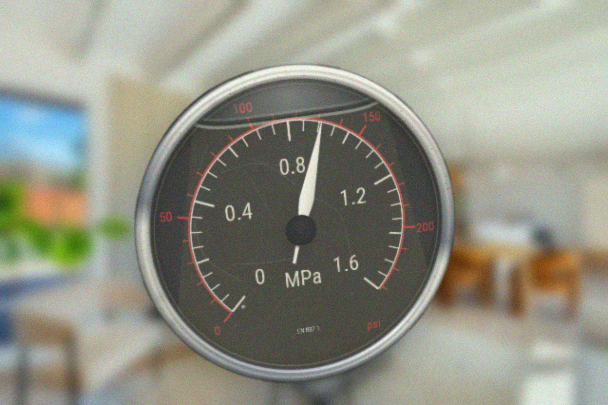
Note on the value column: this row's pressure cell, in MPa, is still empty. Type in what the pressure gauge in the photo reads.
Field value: 0.9 MPa
